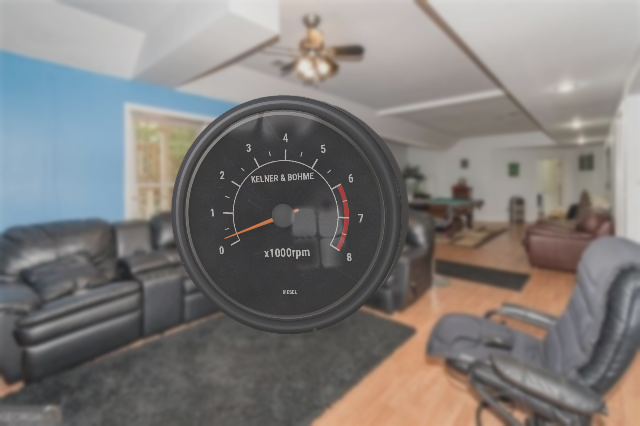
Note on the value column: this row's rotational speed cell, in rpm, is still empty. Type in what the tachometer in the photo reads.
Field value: 250 rpm
